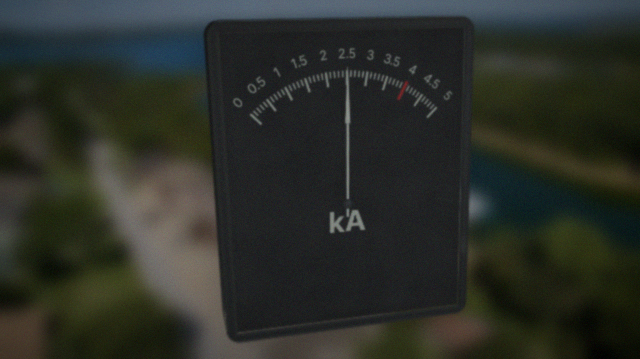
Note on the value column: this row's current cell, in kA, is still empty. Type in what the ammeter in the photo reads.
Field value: 2.5 kA
